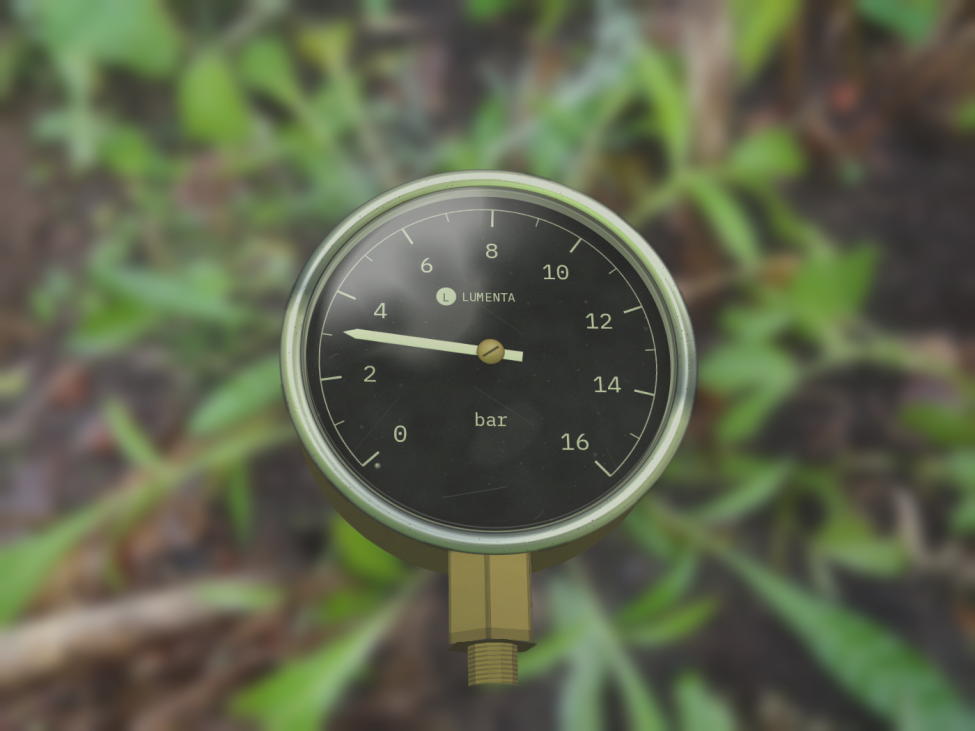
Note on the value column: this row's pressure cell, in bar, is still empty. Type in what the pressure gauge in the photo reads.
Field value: 3 bar
